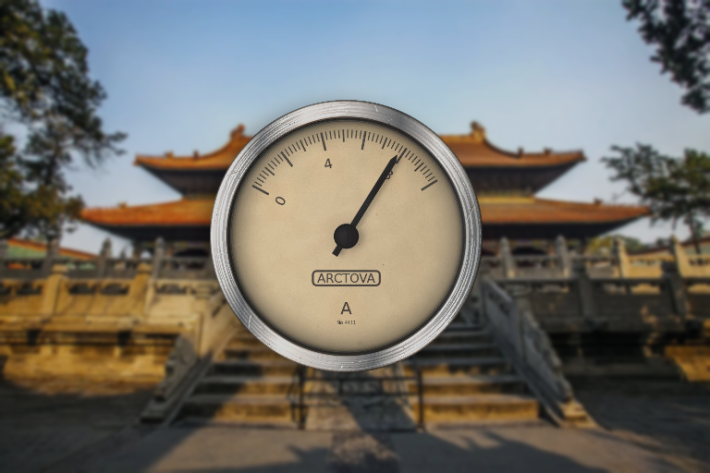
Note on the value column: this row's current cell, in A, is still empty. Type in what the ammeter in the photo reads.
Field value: 7.8 A
